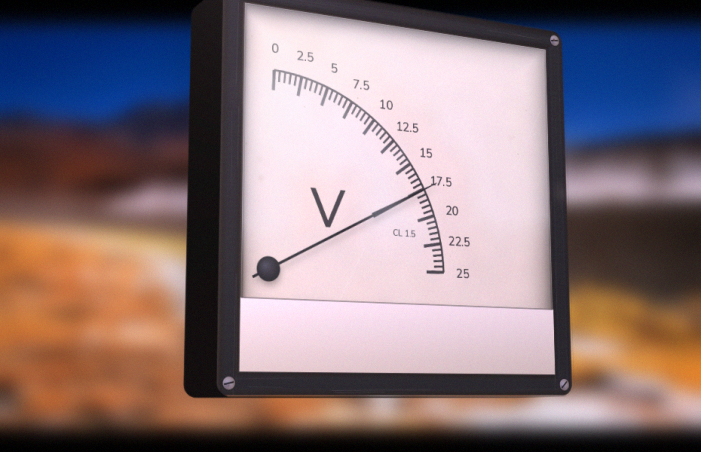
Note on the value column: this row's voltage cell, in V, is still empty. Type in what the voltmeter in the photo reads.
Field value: 17.5 V
